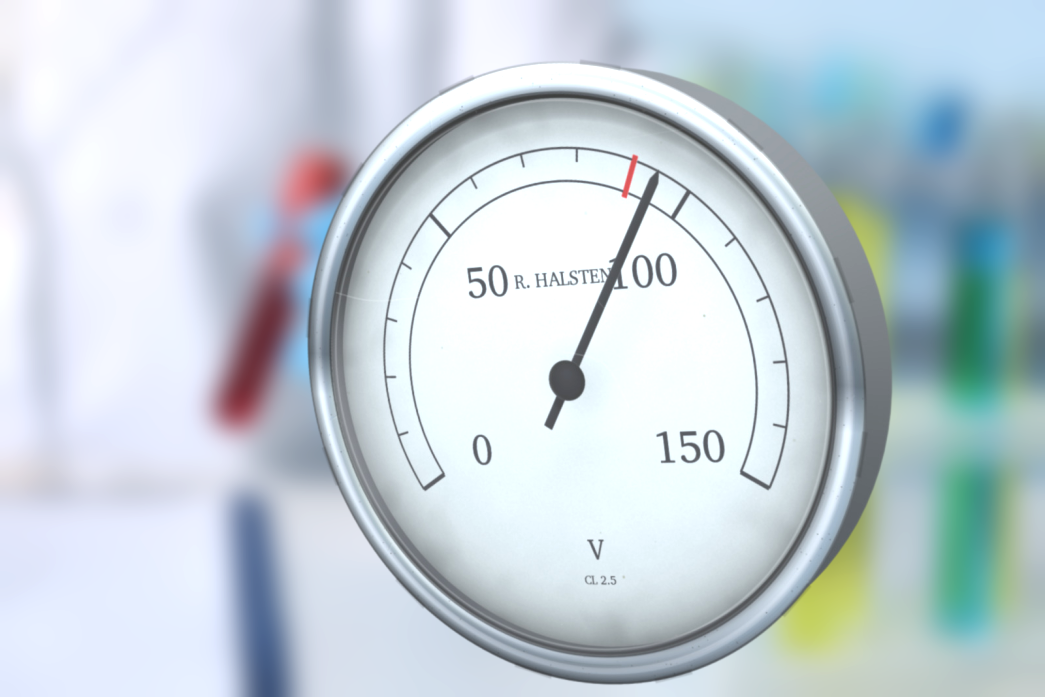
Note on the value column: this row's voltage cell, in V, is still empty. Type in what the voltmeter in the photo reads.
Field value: 95 V
